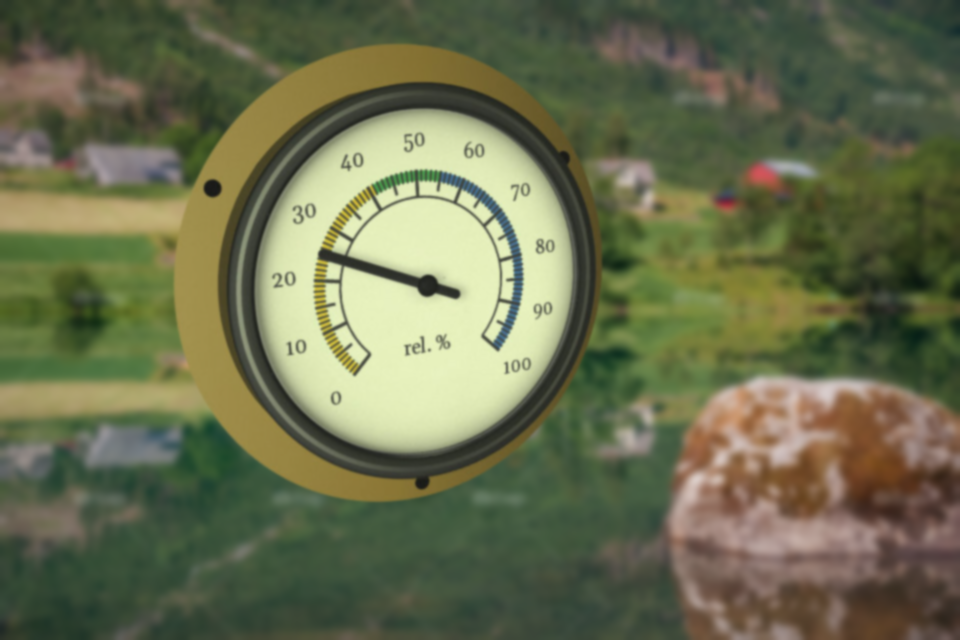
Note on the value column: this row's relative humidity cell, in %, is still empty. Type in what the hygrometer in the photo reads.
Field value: 25 %
